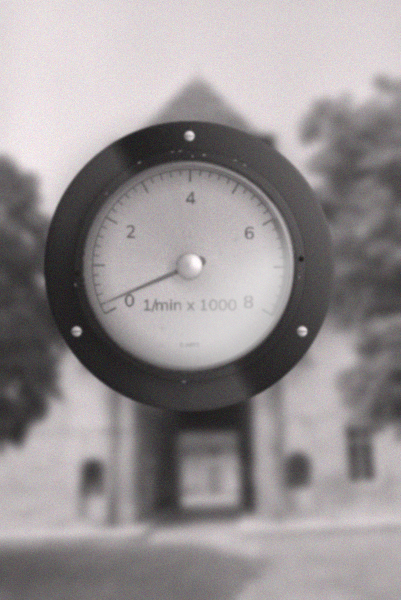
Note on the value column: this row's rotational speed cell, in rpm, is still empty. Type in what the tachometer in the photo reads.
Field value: 200 rpm
